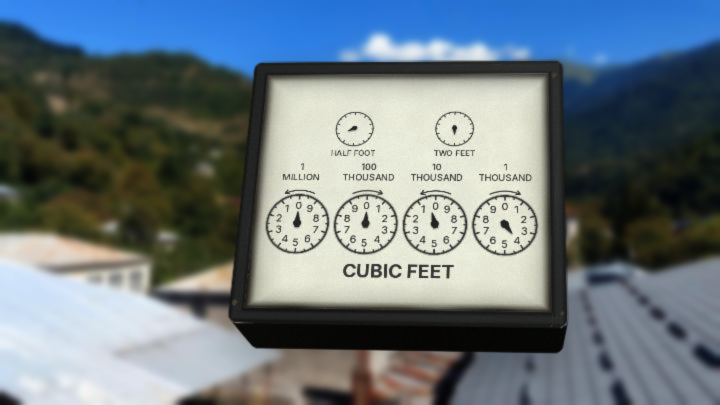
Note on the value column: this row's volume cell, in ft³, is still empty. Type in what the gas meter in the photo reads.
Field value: 400 ft³
